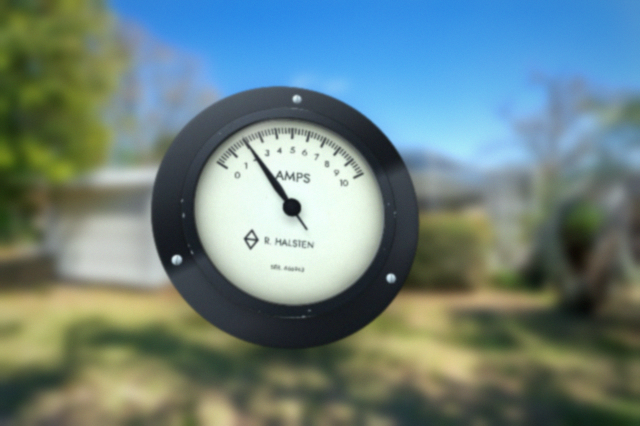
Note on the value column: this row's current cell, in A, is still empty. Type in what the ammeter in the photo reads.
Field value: 2 A
